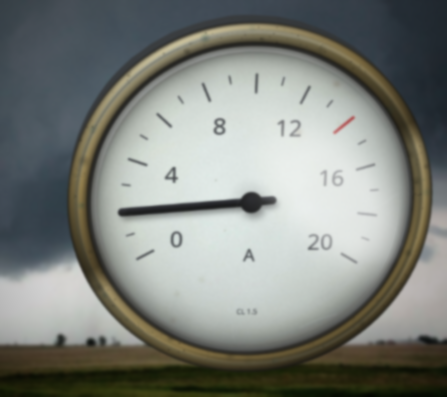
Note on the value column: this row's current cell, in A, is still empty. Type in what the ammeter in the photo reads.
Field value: 2 A
